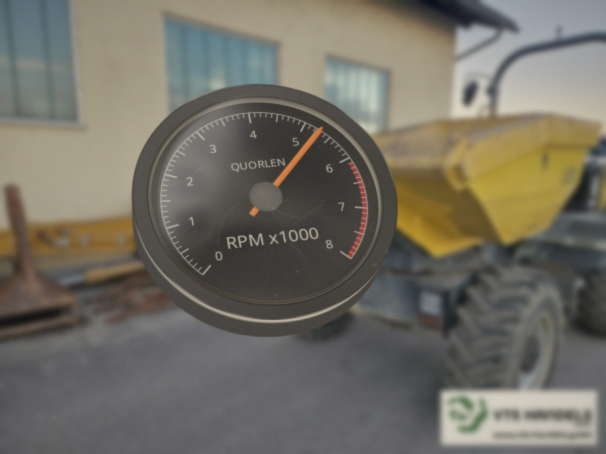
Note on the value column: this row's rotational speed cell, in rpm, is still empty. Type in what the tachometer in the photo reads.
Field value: 5300 rpm
